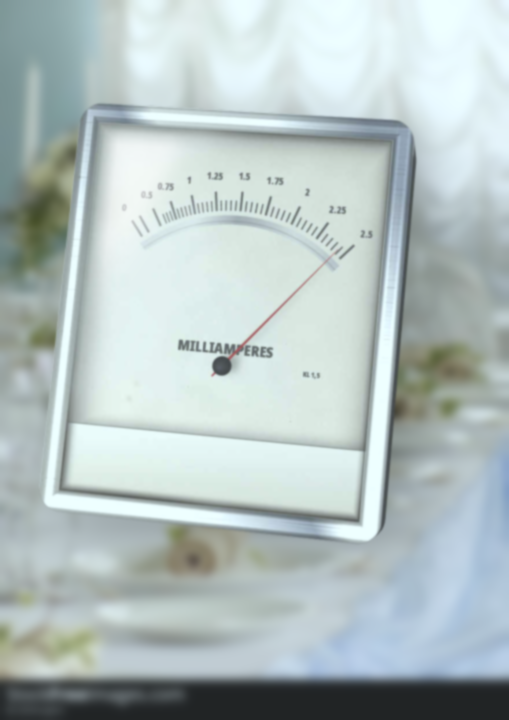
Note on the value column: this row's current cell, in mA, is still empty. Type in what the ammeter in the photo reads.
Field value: 2.45 mA
